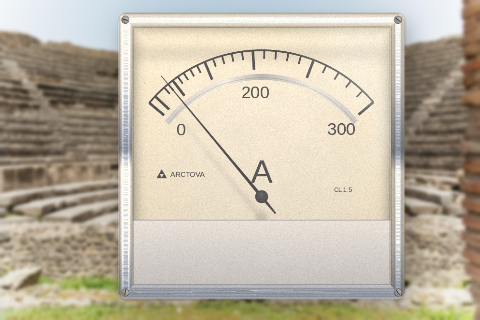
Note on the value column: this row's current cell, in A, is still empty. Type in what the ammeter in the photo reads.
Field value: 90 A
